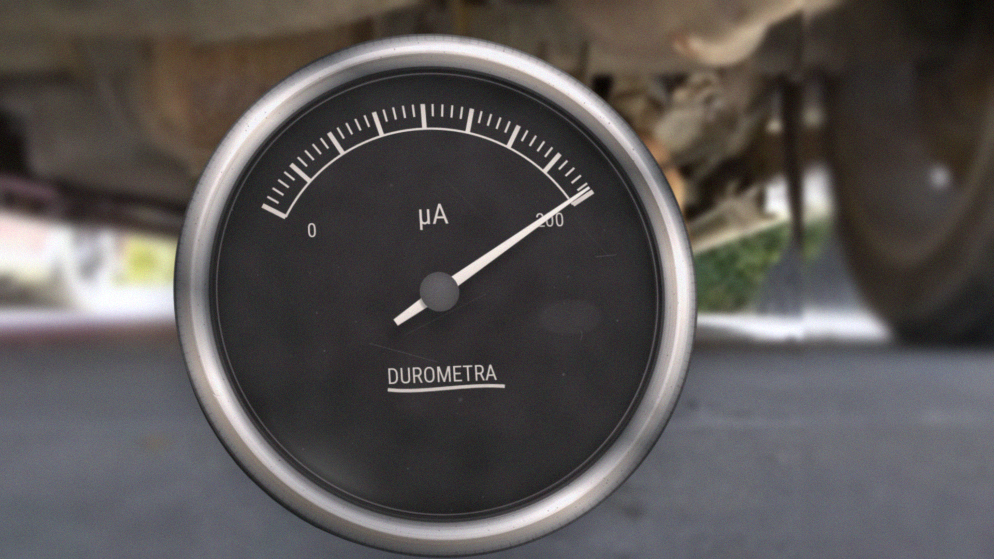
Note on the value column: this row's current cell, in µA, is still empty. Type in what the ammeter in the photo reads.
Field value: 197.5 µA
